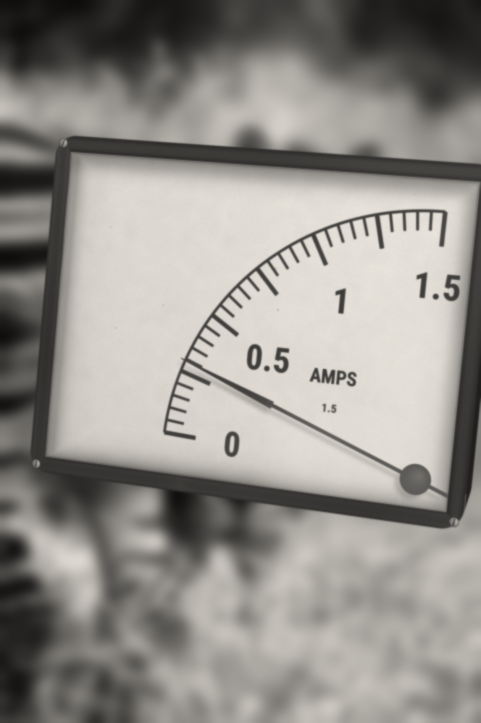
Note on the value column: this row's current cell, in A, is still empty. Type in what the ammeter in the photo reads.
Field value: 0.3 A
